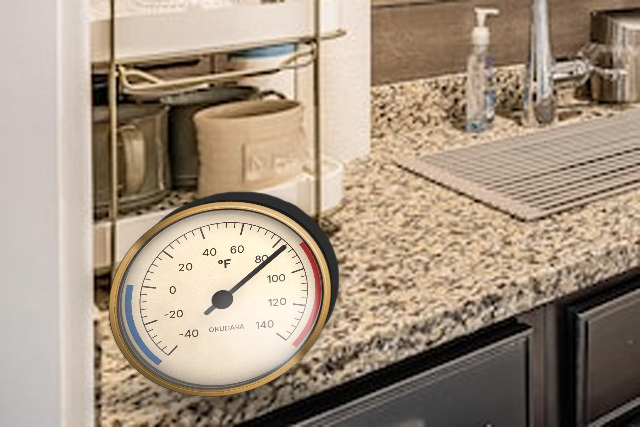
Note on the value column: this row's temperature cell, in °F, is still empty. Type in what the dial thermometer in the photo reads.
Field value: 84 °F
